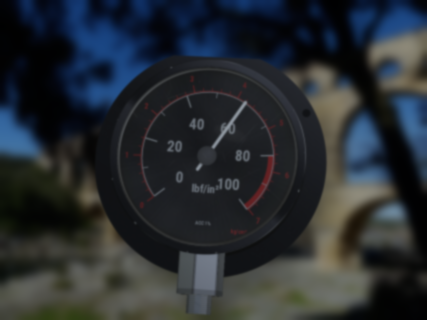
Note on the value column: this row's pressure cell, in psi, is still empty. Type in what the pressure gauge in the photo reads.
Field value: 60 psi
